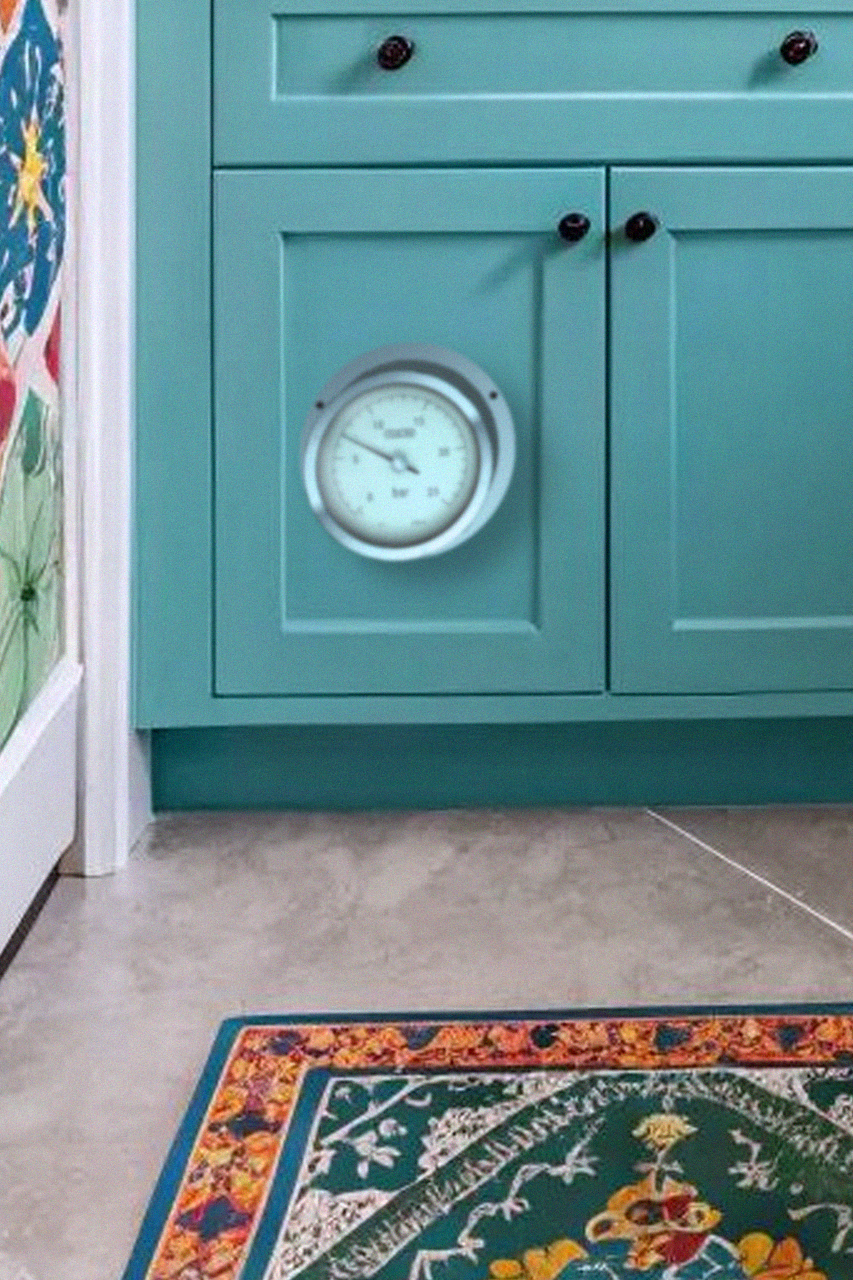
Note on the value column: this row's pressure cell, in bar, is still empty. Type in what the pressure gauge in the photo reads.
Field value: 7 bar
